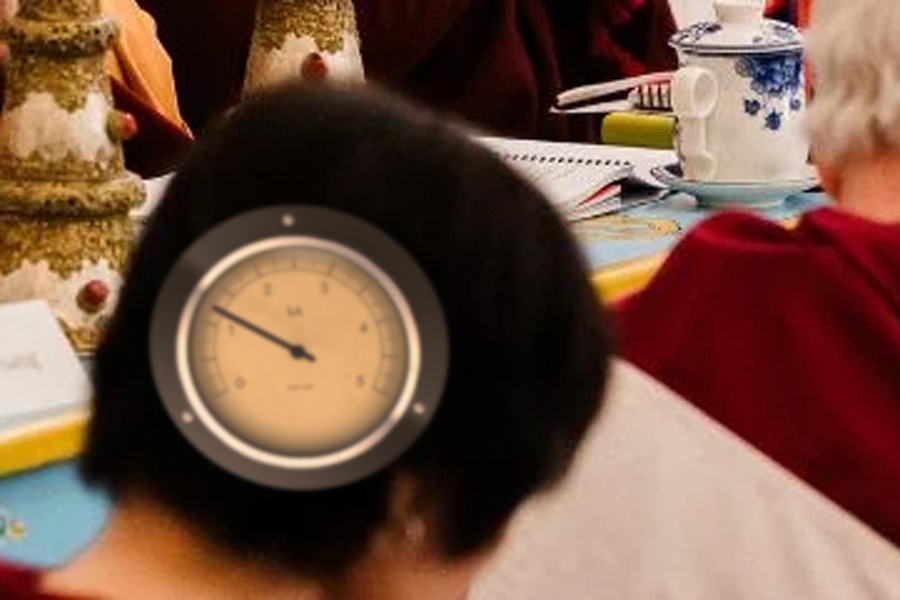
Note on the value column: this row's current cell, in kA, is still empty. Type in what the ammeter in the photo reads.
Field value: 1.25 kA
